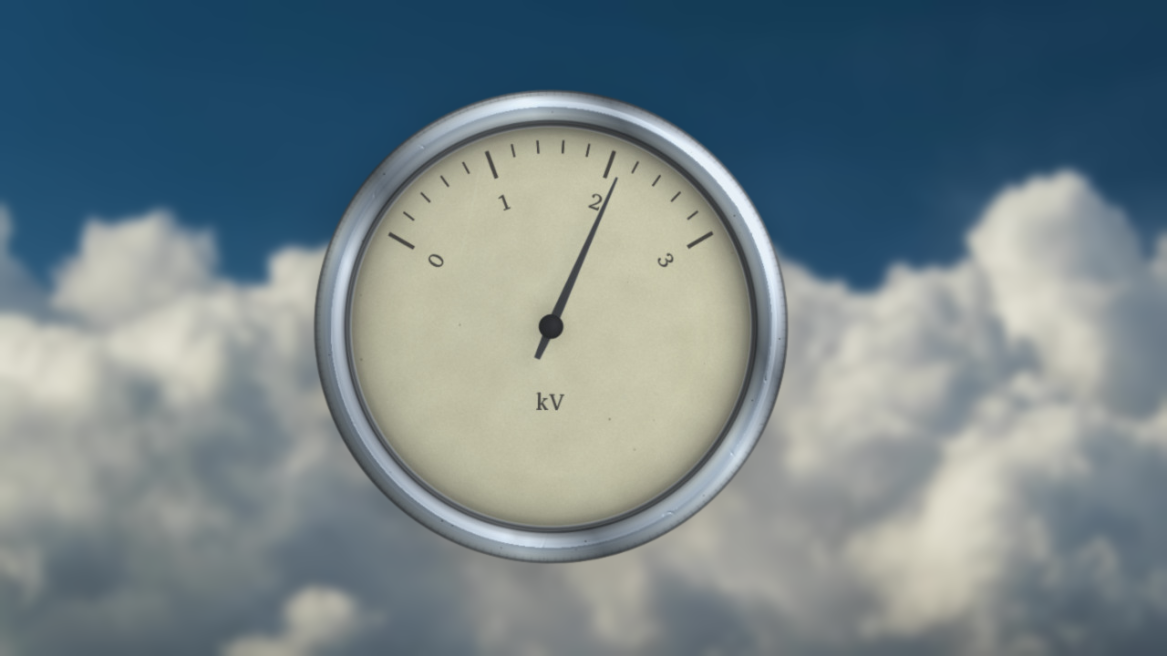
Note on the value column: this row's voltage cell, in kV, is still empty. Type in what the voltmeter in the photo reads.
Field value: 2.1 kV
